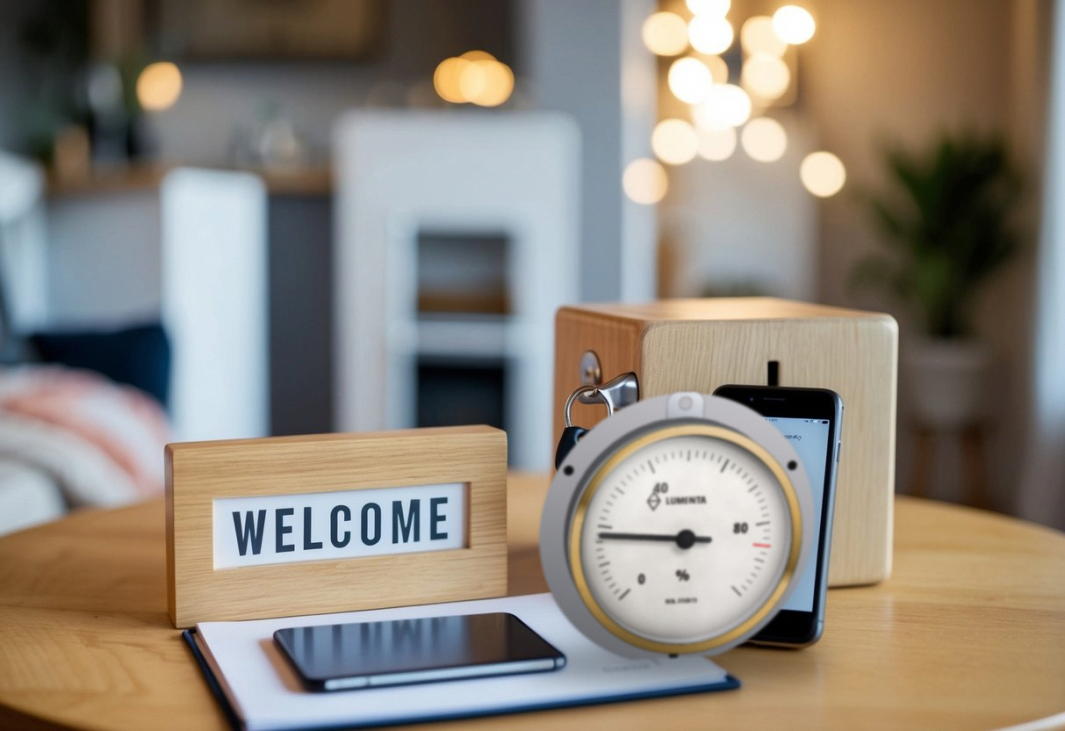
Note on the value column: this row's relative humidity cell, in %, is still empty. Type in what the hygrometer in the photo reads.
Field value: 18 %
